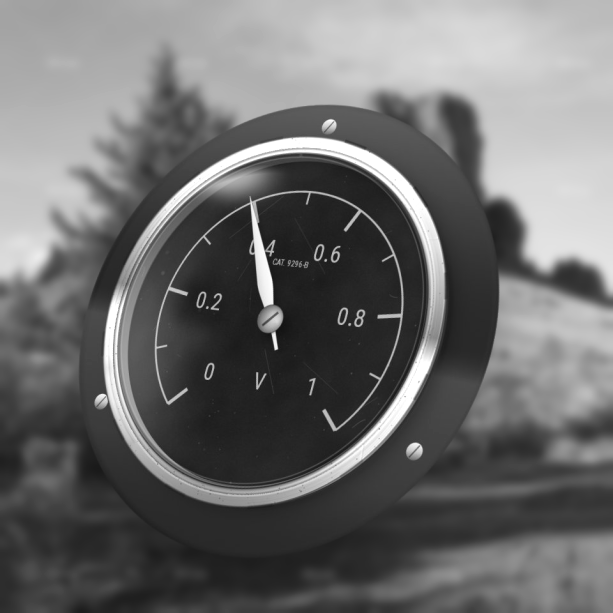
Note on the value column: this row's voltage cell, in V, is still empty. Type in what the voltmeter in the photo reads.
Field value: 0.4 V
